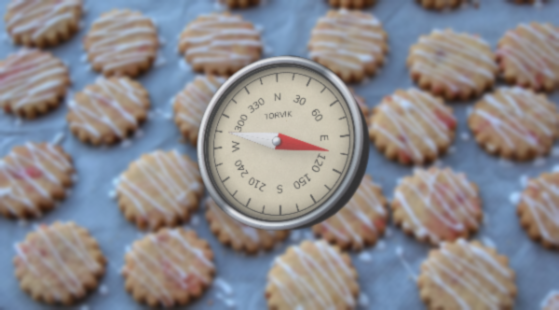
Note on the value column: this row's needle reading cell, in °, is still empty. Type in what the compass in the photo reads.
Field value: 105 °
